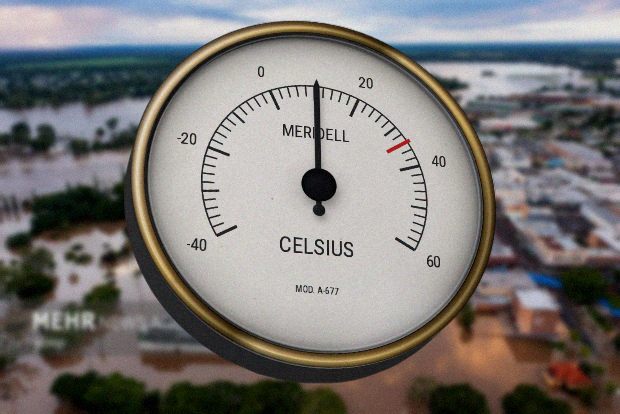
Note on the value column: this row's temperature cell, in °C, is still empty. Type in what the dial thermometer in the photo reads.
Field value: 10 °C
